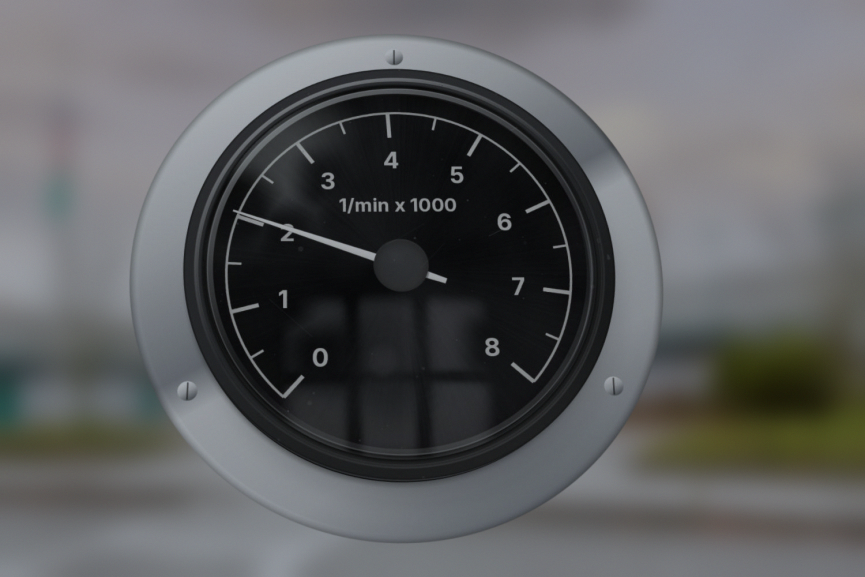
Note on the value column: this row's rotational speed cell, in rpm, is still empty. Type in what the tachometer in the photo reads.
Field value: 2000 rpm
